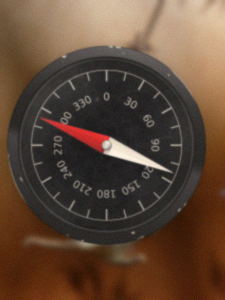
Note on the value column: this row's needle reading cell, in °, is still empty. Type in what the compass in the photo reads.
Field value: 292.5 °
